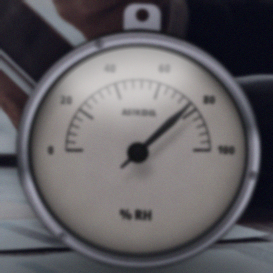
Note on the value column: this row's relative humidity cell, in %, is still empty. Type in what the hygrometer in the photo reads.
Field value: 76 %
